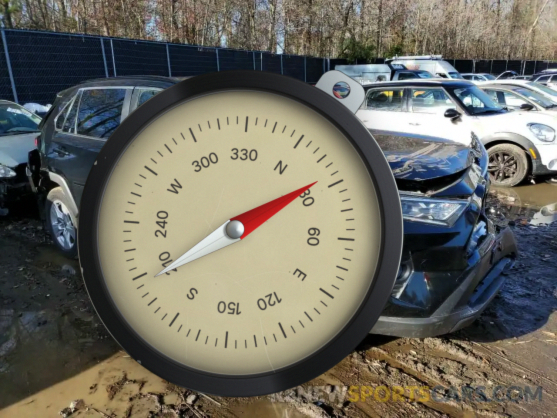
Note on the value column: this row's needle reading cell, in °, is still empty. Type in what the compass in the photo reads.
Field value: 25 °
